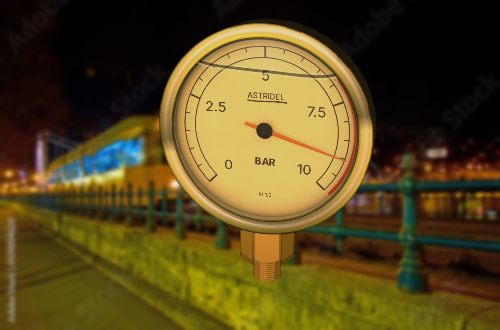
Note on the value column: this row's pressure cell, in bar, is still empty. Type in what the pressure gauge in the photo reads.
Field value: 9 bar
